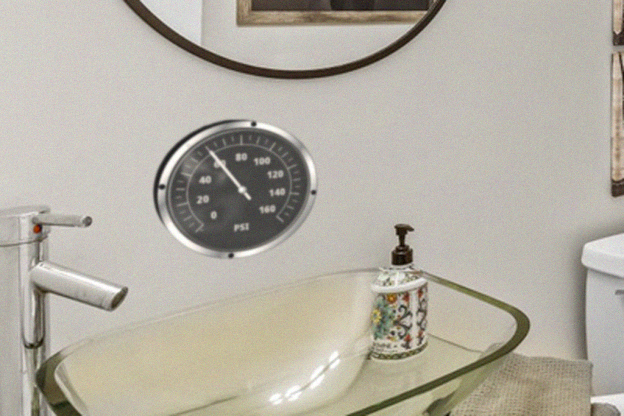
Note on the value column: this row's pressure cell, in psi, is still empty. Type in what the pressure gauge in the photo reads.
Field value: 60 psi
